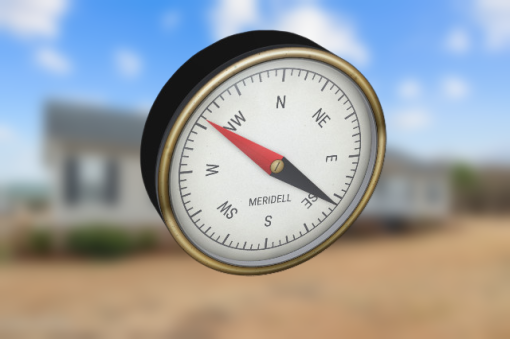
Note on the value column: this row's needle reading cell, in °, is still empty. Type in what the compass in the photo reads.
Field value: 305 °
